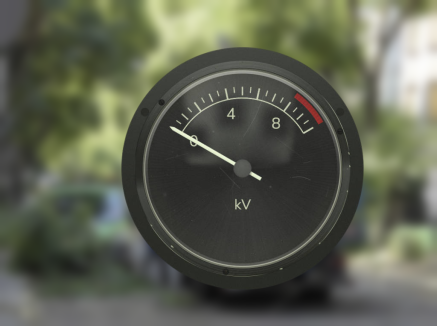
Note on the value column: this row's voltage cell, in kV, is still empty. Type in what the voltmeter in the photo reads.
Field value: 0 kV
